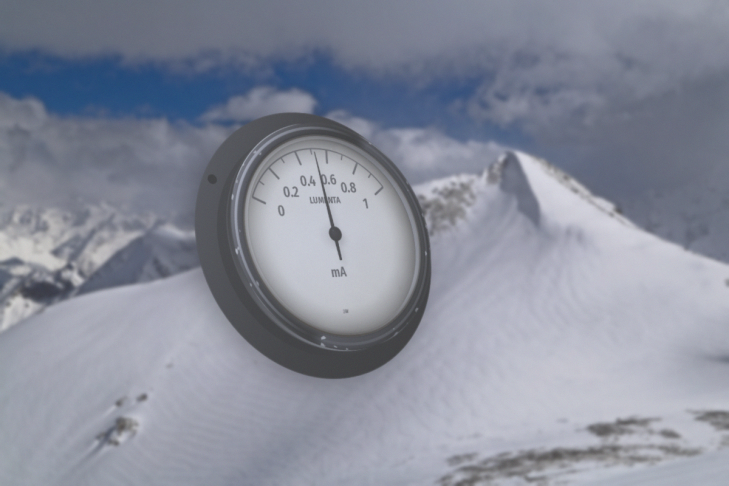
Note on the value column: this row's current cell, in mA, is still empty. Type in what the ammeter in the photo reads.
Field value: 0.5 mA
